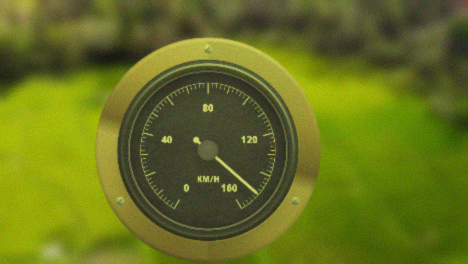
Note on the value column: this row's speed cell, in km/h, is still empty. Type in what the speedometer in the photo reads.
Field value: 150 km/h
